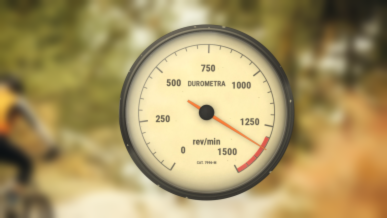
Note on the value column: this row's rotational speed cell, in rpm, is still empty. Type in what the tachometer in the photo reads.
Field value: 1350 rpm
